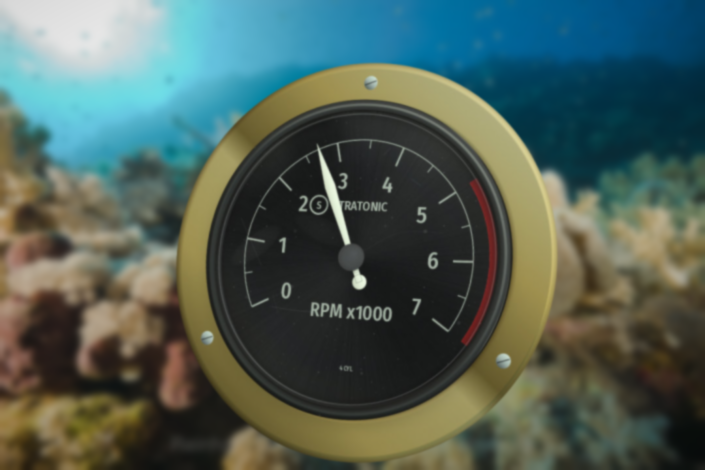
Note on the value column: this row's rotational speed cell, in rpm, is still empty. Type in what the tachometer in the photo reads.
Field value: 2750 rpm
